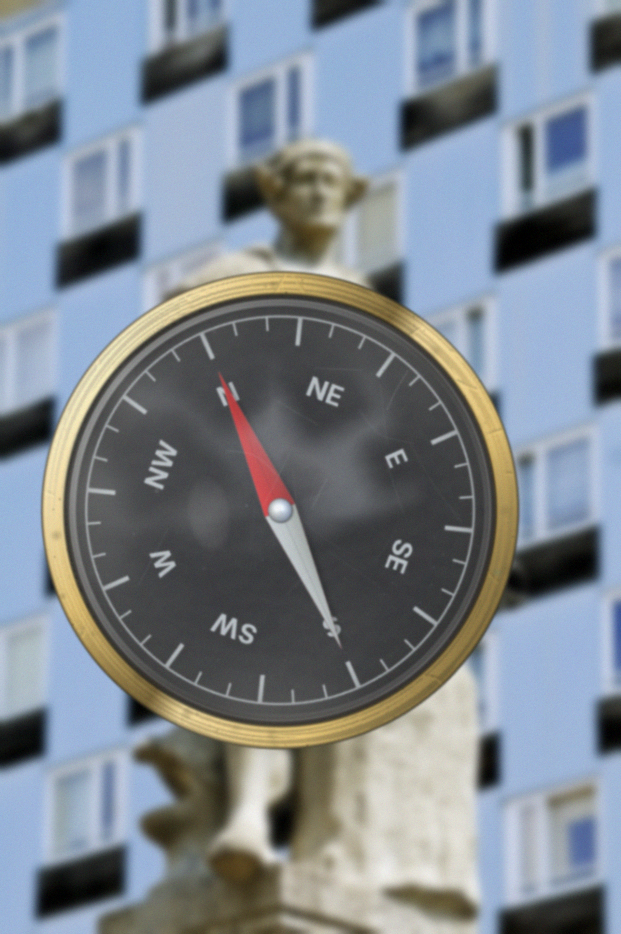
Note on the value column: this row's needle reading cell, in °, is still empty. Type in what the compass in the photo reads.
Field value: 0 °
